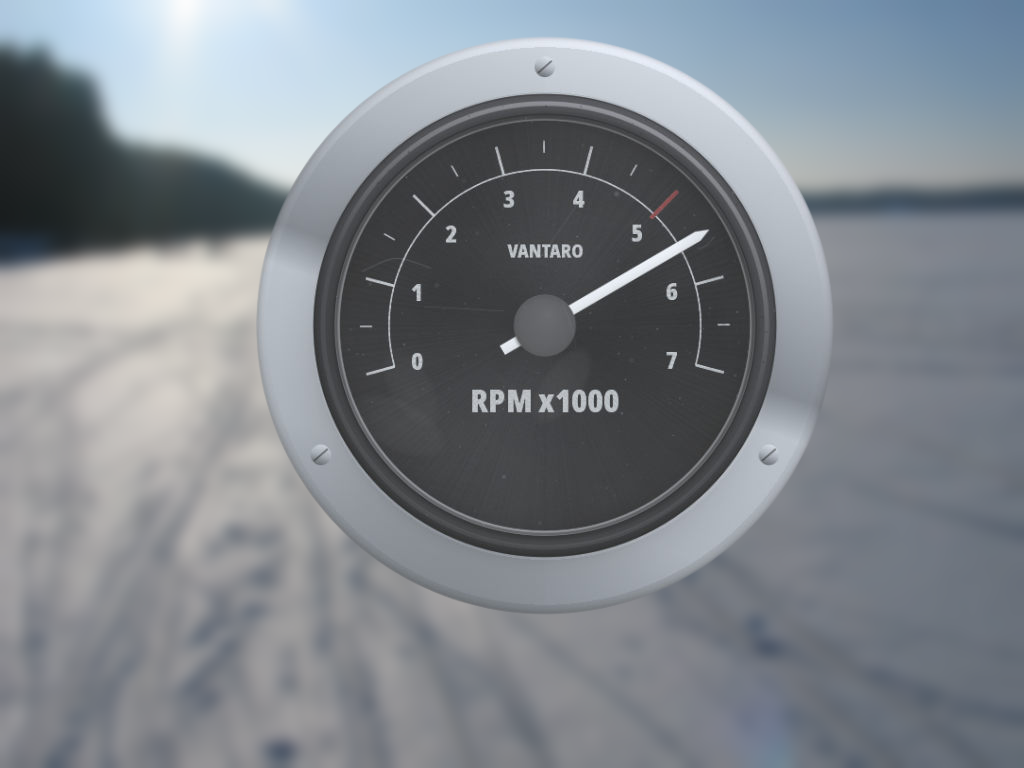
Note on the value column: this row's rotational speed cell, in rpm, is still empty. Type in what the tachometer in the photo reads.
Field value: 5500 rpm
